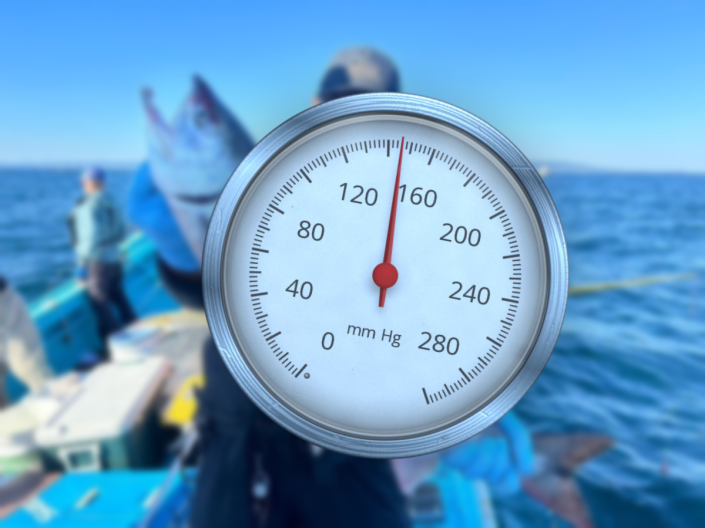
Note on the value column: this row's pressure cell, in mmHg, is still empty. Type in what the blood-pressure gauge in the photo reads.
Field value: 146 mmHg
